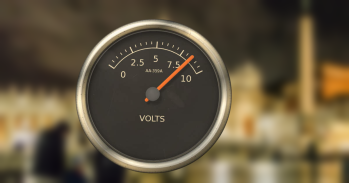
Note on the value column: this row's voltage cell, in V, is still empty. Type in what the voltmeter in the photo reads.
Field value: 8.5 V
